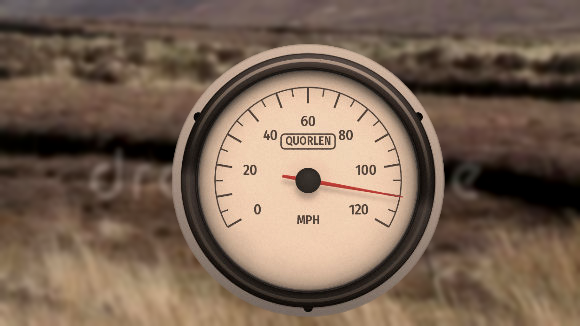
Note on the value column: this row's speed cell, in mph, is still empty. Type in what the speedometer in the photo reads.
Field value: 110 mph
